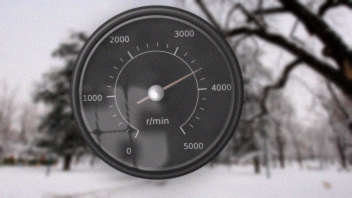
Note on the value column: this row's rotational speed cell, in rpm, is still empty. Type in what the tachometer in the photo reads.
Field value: 3600 rpm
